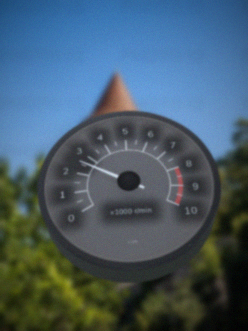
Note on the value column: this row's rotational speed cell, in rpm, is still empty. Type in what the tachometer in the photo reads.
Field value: 2500 rpm
